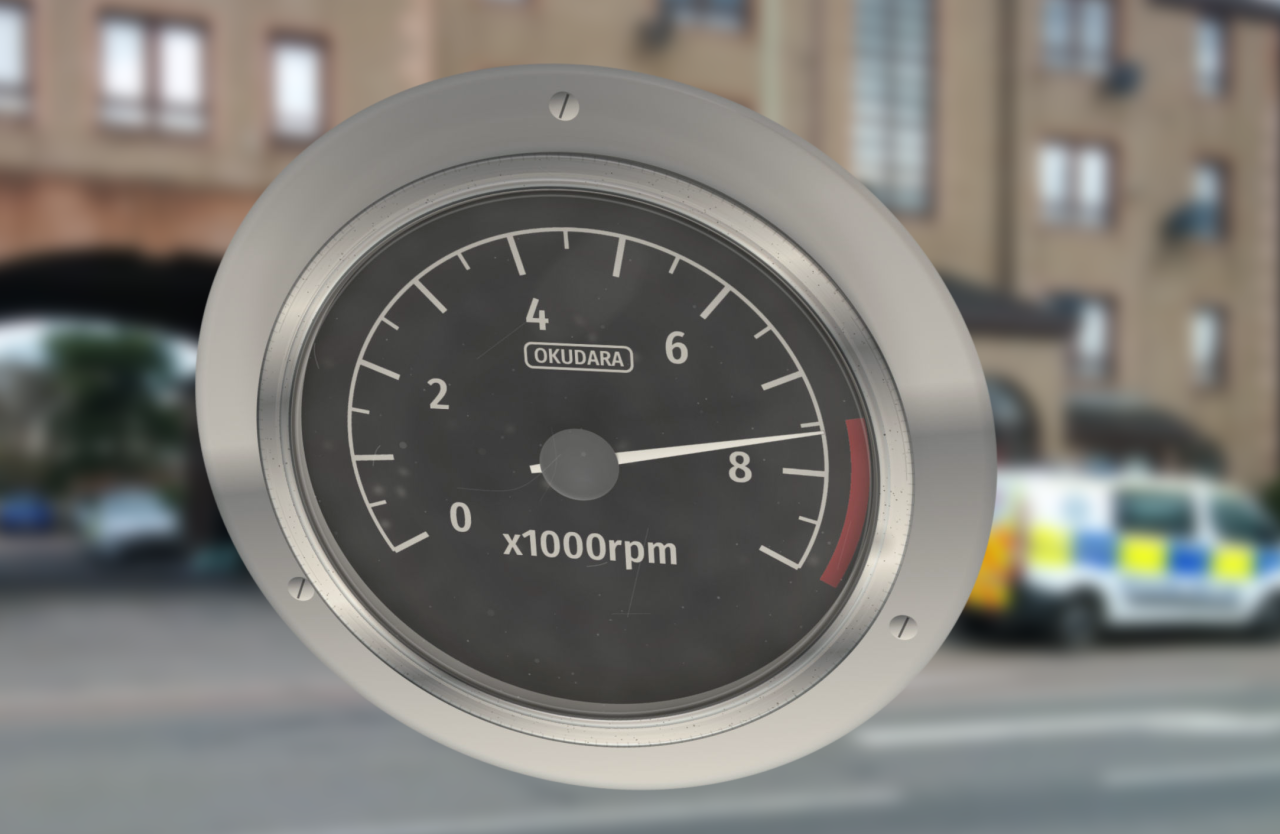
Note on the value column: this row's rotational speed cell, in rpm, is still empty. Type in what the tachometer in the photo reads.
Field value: 7500 rpm
